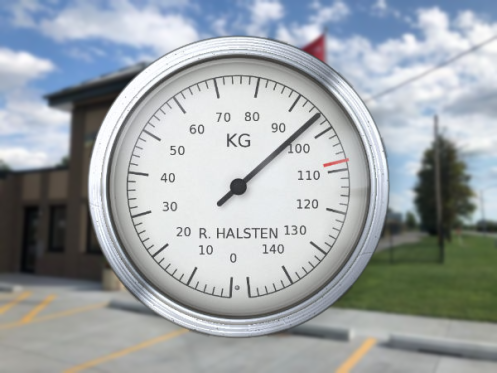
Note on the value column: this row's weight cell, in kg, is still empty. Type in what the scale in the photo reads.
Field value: 96 kg
